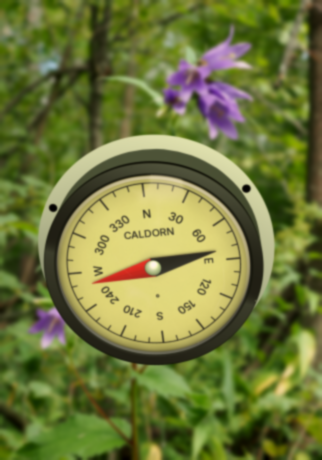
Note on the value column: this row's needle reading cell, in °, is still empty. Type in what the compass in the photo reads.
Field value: 260 °
